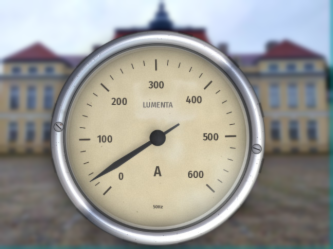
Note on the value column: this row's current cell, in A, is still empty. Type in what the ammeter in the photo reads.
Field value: 30 A
